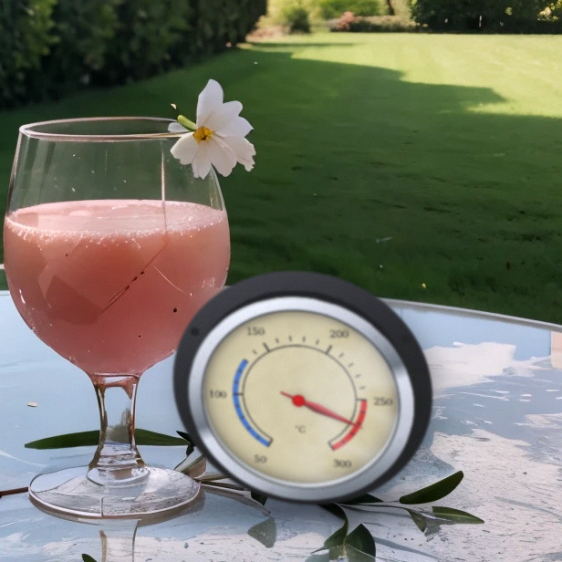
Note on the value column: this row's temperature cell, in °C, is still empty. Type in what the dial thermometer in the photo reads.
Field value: 270 °C
